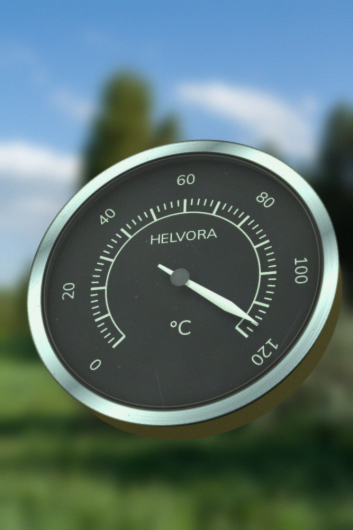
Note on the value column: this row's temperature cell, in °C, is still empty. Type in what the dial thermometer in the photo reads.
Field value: 116 °C
